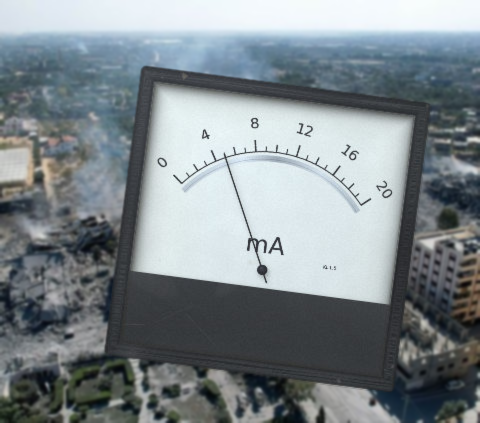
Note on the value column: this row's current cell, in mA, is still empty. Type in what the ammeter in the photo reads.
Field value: 5 mA
